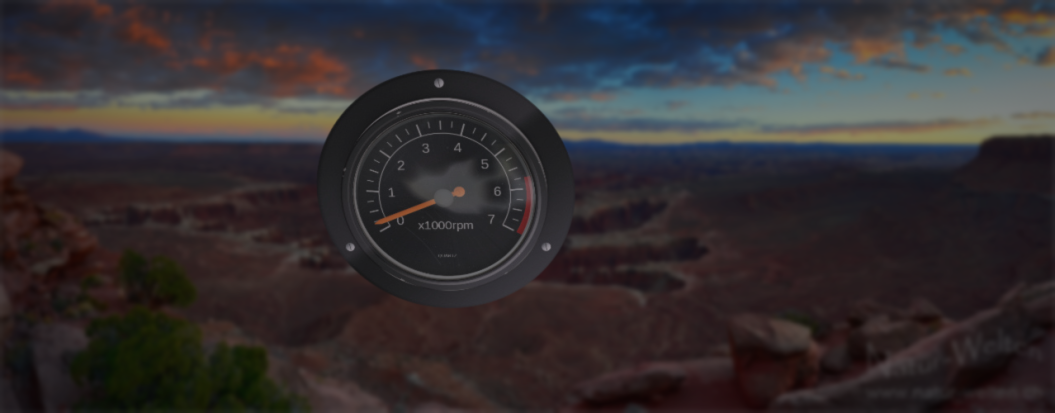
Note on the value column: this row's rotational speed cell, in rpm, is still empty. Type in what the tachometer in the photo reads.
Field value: 250 rpm
